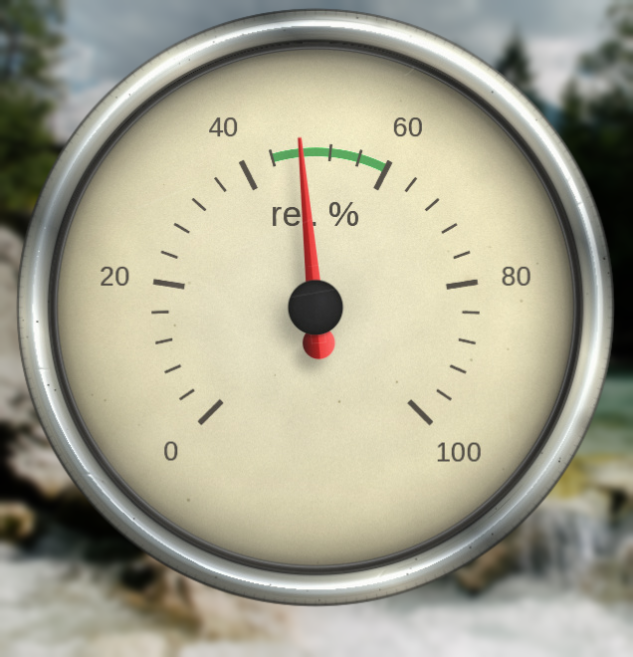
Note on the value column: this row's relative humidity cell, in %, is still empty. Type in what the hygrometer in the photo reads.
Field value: 48 %
